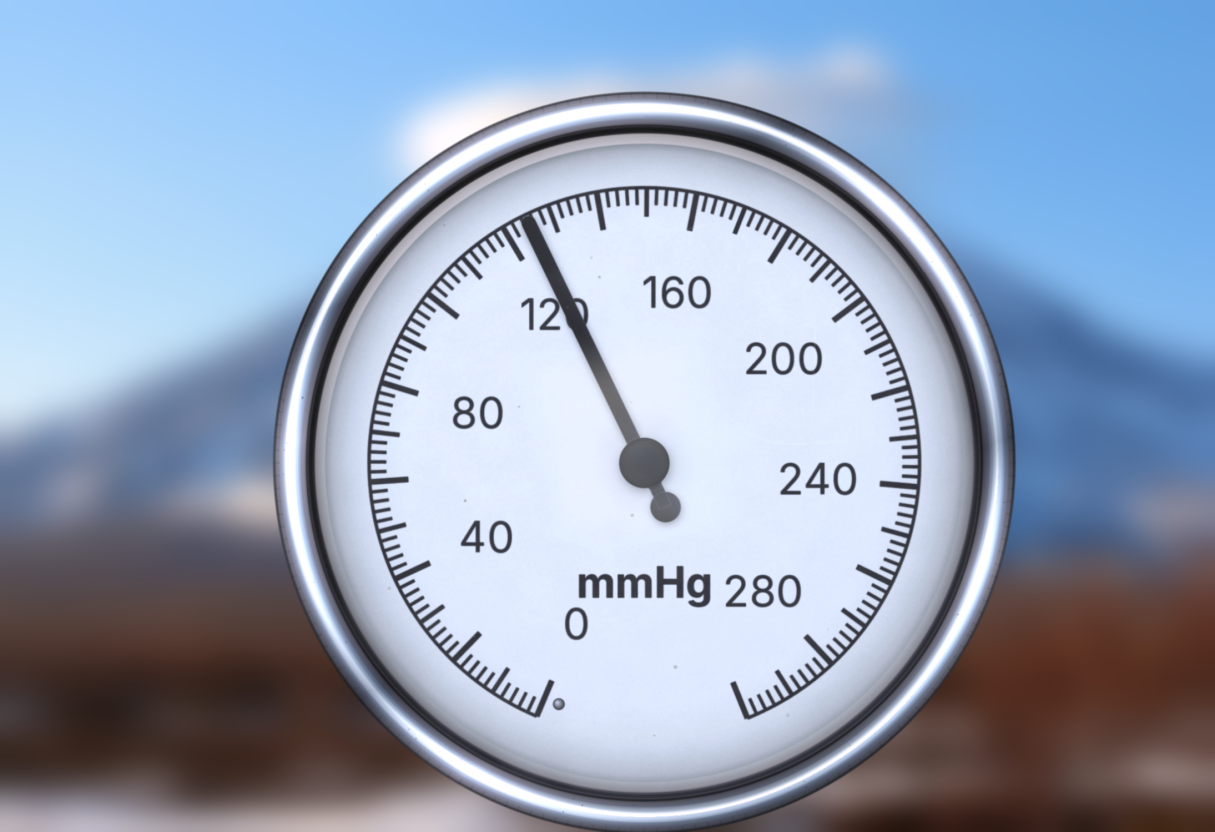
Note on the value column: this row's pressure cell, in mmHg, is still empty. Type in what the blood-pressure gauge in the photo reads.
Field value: 125 mmHg
